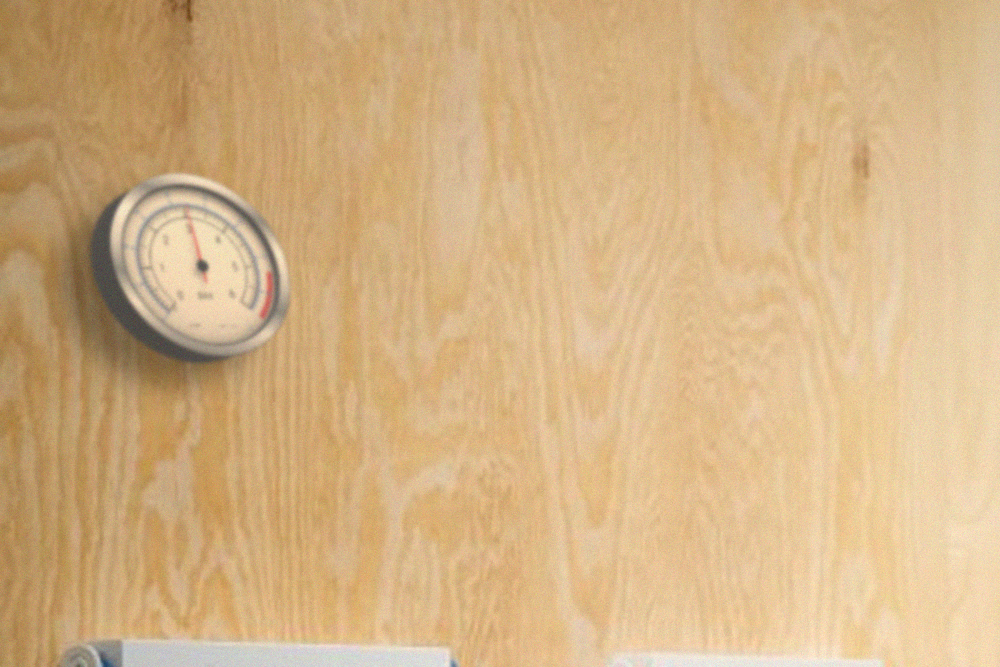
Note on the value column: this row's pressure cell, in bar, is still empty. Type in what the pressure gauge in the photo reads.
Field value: 3 bar
